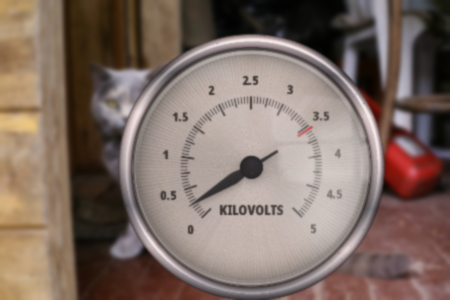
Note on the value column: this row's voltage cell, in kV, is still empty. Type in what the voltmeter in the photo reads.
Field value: 0.25 kV
